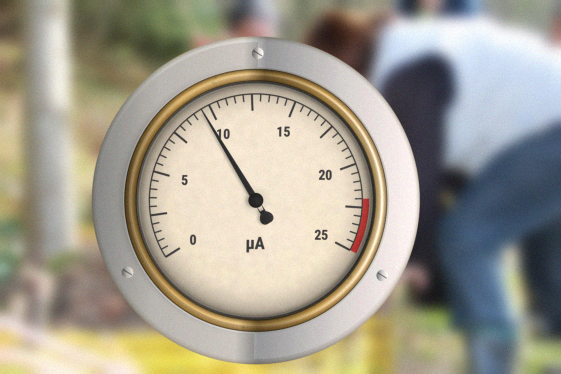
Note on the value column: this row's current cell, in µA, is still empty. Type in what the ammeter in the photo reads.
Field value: 9.5 µA
